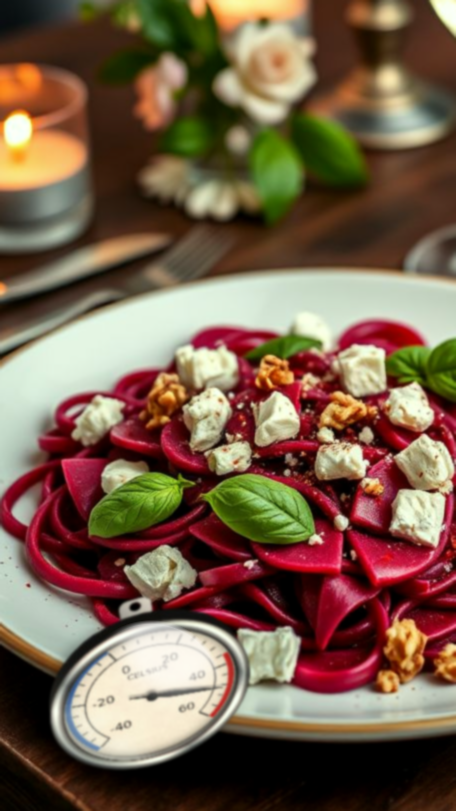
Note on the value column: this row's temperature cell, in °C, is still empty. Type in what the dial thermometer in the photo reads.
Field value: 48 °C
